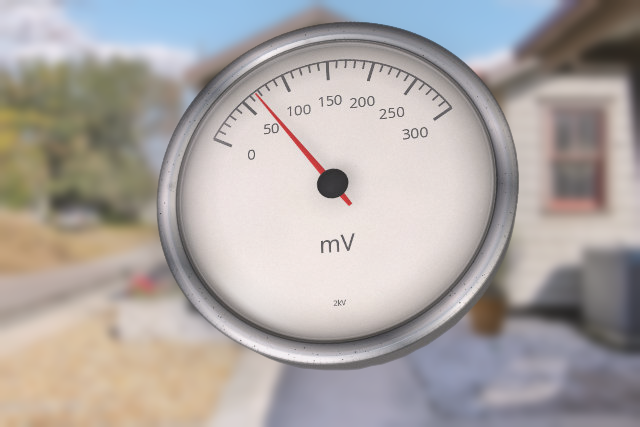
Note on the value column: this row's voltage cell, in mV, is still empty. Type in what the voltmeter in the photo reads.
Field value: 65 mV
